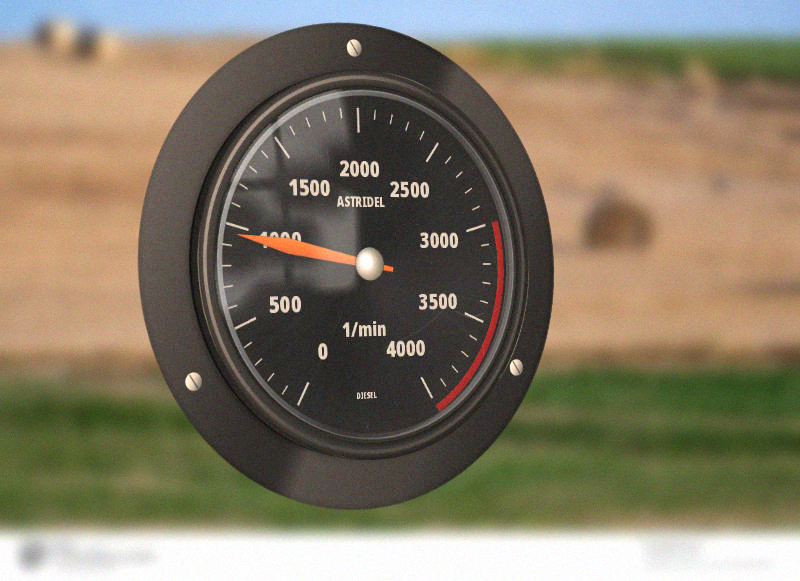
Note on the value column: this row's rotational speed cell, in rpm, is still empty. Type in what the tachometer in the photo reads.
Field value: 950 rpm
